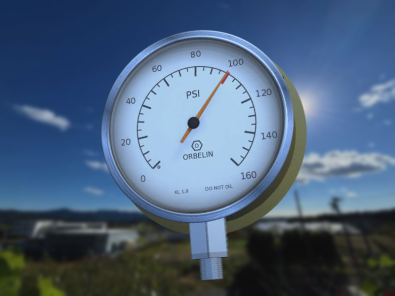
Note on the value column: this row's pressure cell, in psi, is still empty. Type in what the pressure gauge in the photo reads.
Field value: 100 psi
